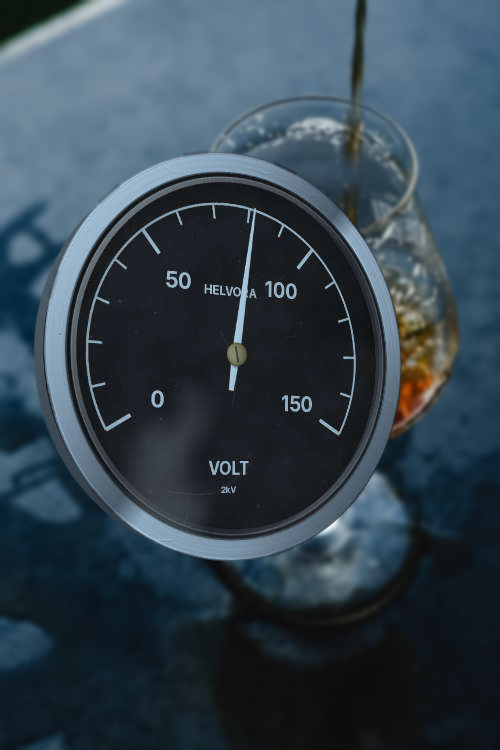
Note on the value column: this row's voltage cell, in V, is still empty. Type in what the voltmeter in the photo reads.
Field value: 80 V
